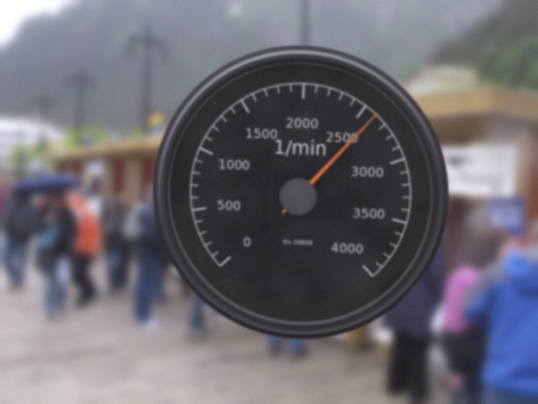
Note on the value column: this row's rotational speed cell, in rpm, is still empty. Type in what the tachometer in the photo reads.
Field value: 2600 rpm
